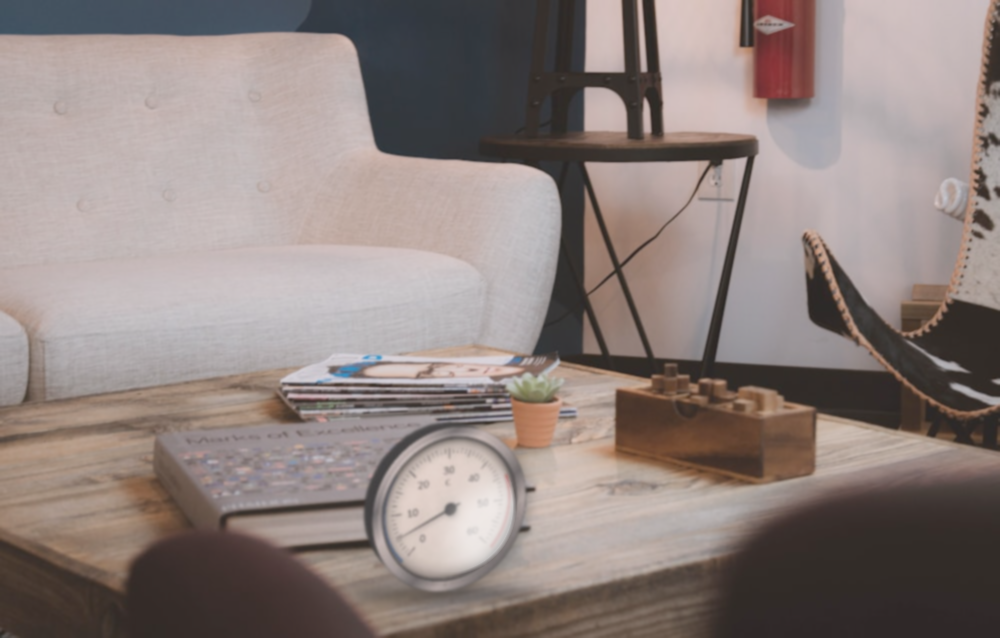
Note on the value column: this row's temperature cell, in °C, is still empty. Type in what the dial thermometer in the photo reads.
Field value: 5 °C
